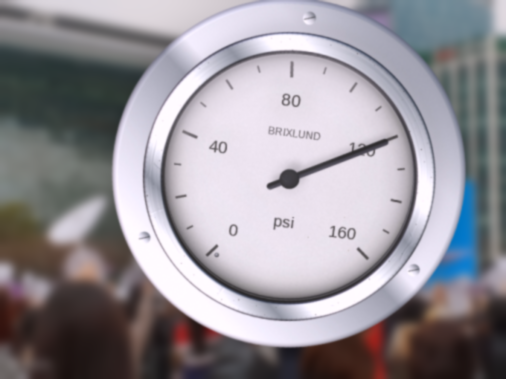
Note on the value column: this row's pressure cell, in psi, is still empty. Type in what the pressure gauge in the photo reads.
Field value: 120 psi
